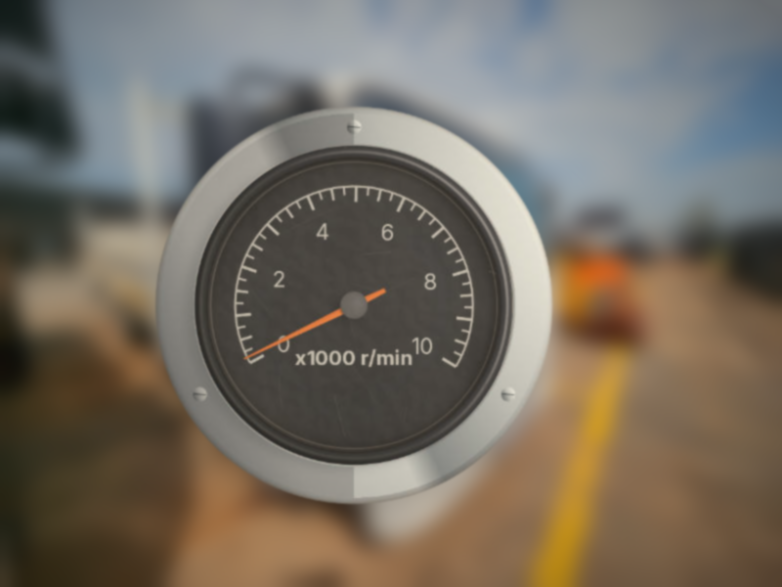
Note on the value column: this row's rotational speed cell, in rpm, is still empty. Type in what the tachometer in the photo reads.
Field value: 125 rpm
